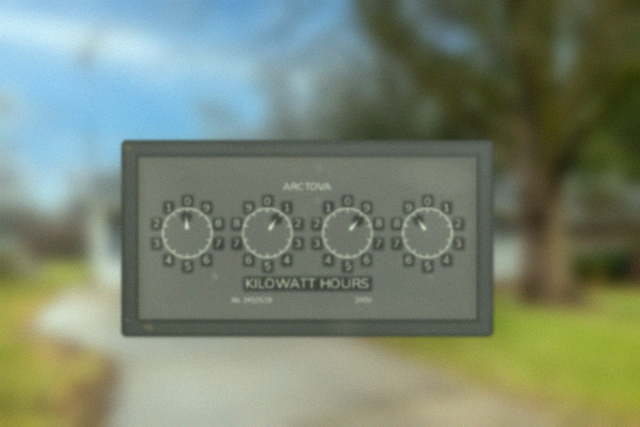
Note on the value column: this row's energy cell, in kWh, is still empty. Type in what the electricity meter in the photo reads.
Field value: 89 kWh
